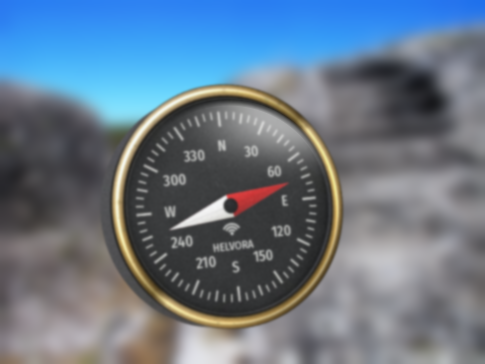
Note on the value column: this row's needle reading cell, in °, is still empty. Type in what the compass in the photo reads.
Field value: 75 °
